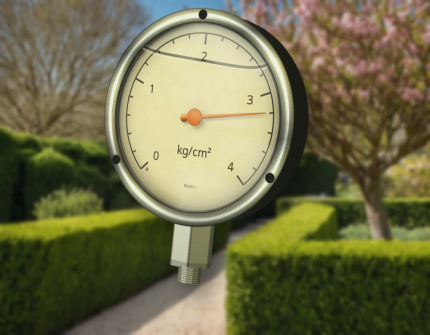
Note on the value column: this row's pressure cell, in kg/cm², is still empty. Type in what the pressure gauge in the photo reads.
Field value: 3.2 kg/cm²
